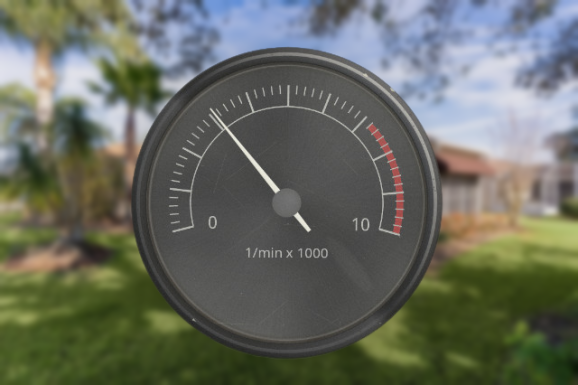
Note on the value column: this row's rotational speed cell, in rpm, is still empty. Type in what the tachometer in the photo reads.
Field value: 3100 rpm
